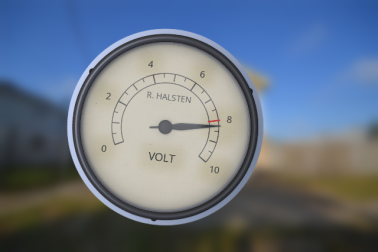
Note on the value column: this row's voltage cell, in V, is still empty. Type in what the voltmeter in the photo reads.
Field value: 8.25 V
